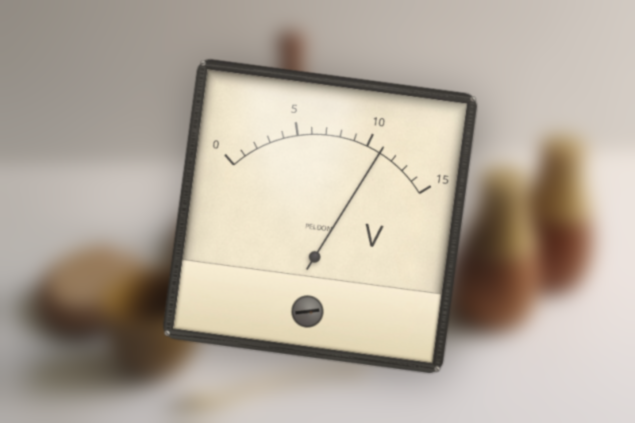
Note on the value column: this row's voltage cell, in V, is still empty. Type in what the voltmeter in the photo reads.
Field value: 11 V
